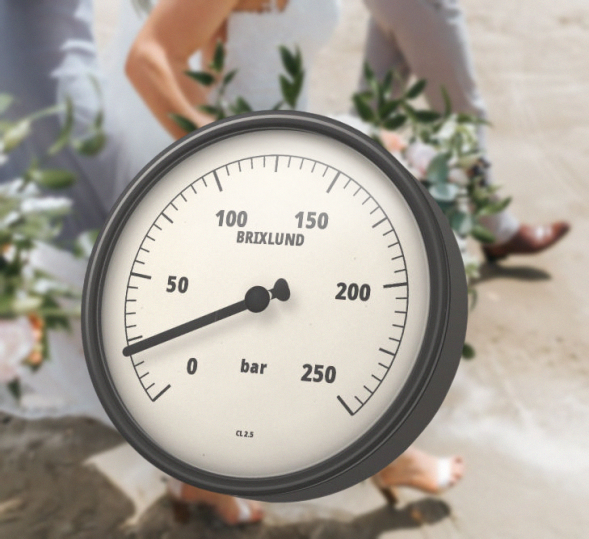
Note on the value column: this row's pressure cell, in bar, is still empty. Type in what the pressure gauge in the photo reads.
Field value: 20 bar
